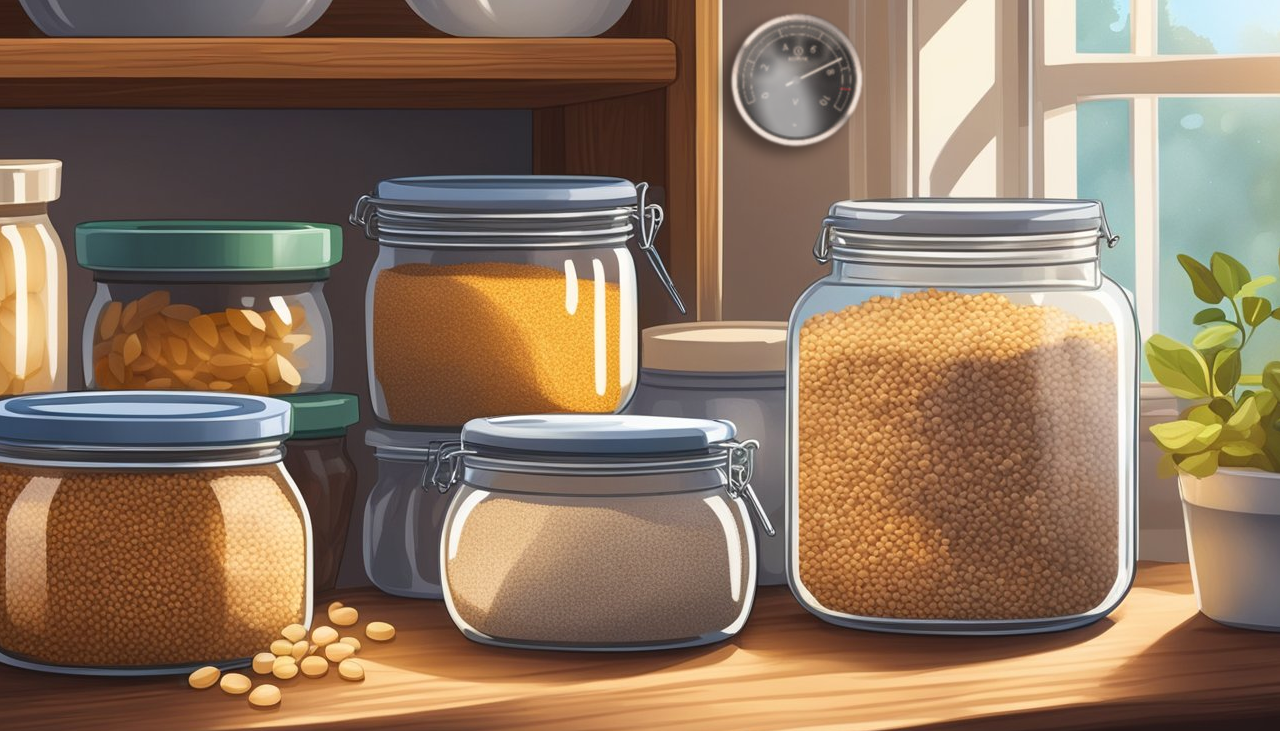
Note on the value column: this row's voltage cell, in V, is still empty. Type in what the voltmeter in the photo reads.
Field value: 7.5 V
